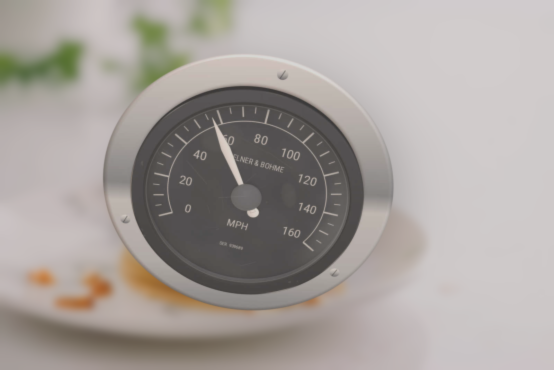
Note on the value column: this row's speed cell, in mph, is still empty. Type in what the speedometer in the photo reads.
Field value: 57.5 mph
